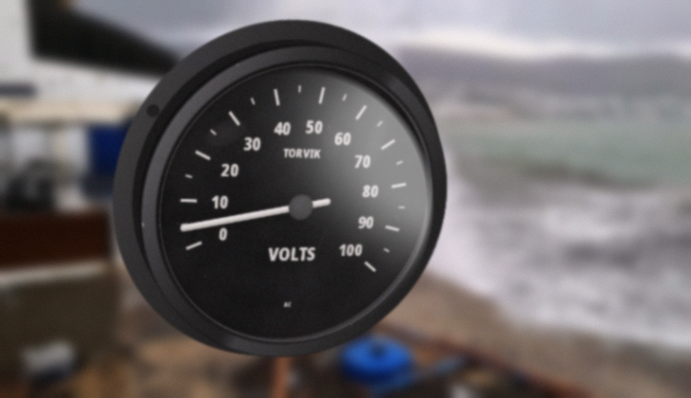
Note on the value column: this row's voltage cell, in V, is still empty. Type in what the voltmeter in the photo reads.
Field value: 5 V
